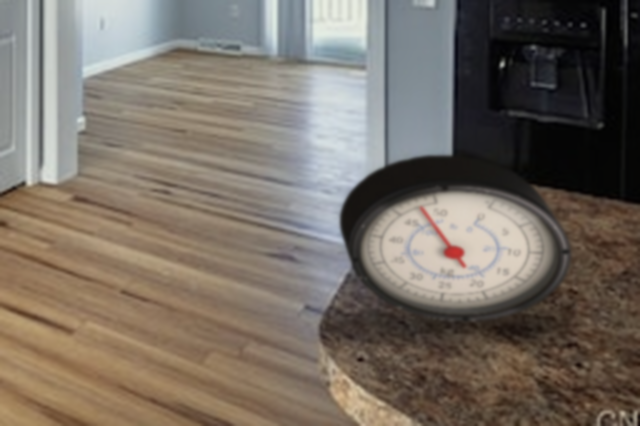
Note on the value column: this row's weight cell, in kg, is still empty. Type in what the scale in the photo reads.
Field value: 48 kg
